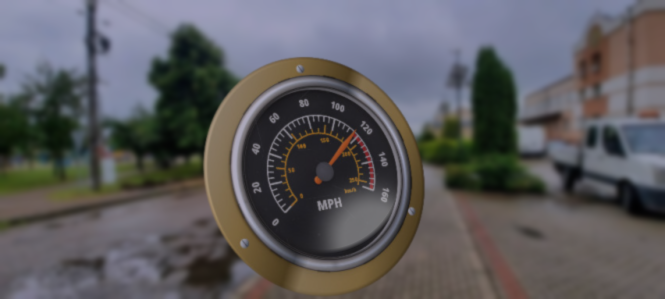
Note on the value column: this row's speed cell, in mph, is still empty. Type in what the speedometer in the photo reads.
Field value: 116 mph
